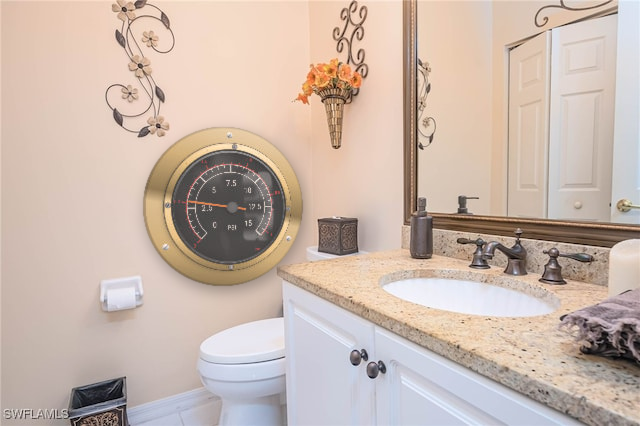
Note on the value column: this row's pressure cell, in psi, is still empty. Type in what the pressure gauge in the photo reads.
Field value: 3 psi
